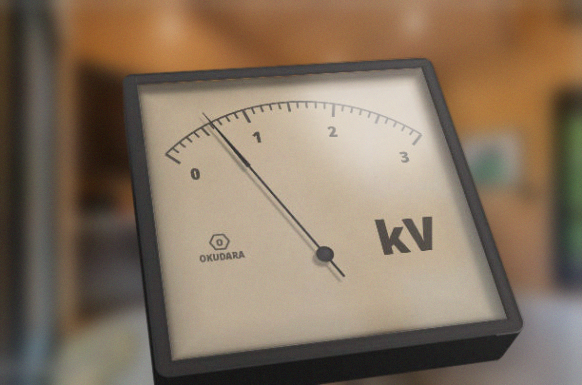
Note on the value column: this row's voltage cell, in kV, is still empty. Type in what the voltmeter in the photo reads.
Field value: 0.6 kV
